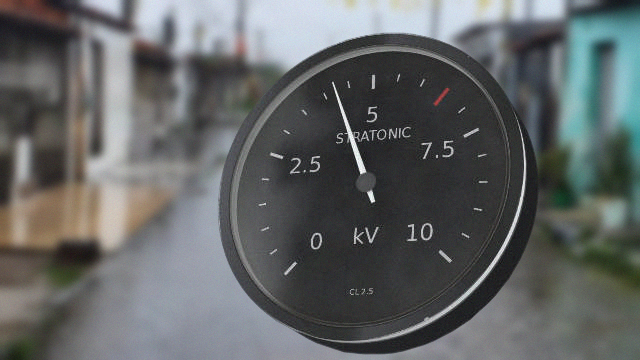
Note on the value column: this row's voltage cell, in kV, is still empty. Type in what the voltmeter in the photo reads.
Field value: 4.25 kV
